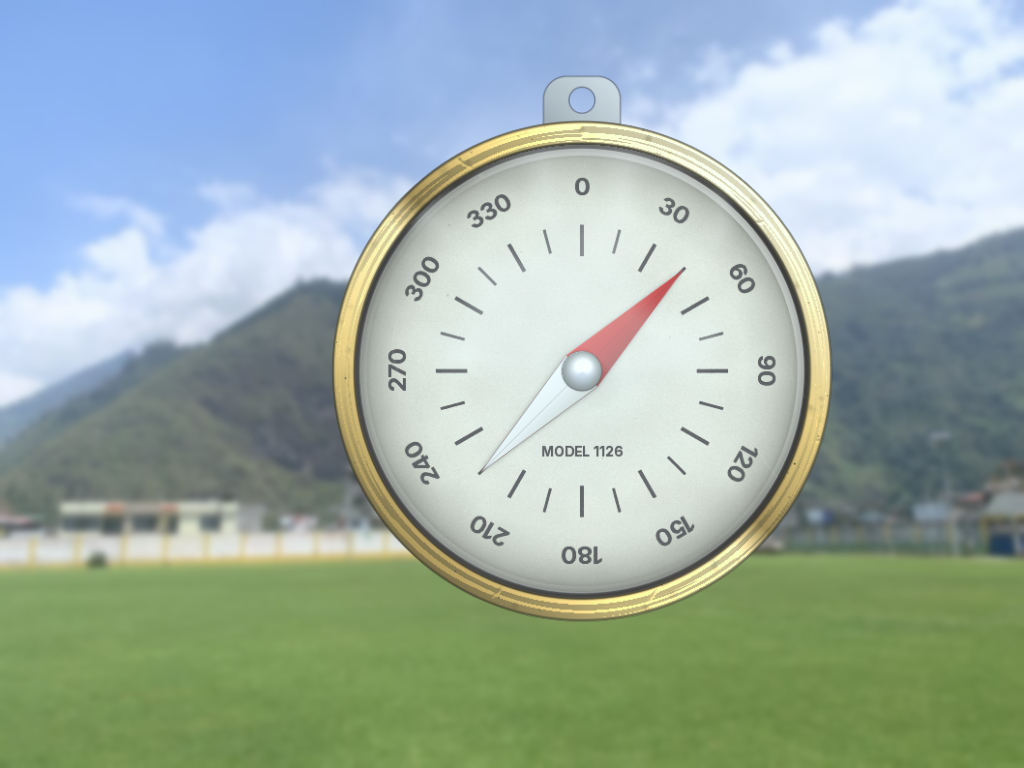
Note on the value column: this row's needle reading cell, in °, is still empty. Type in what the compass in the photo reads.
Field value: 45 °
